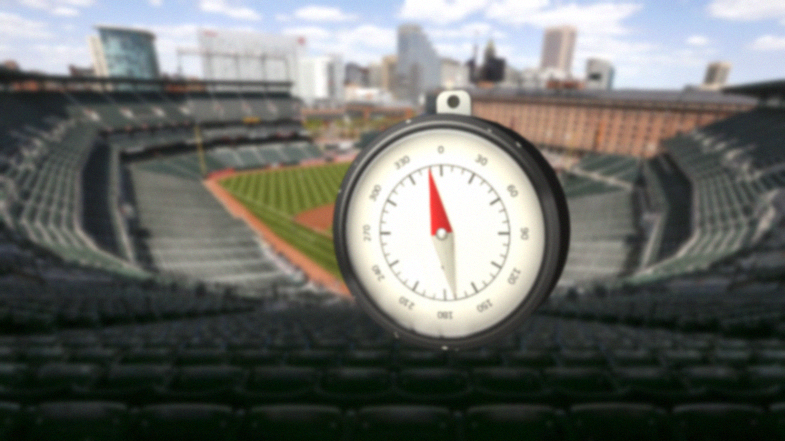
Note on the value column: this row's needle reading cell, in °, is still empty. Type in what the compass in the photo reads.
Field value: 350 °
